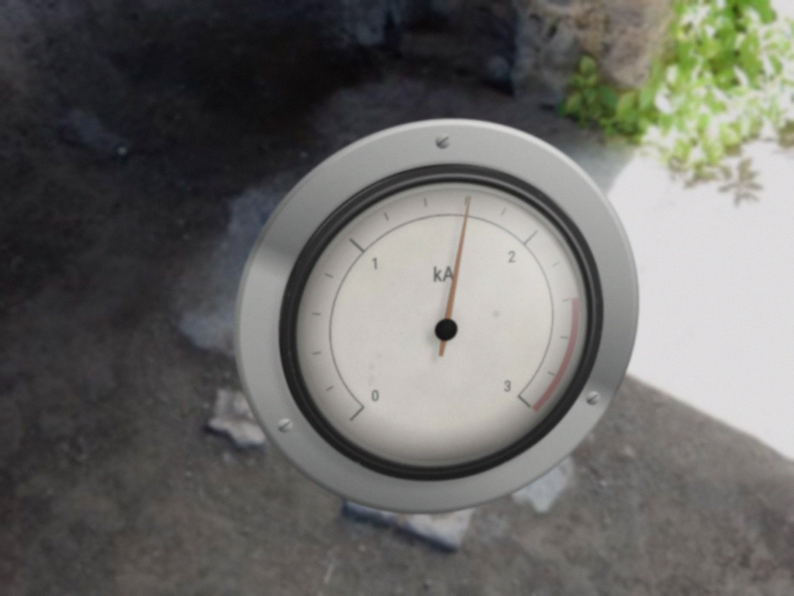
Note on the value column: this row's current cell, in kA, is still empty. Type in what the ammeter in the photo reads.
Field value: 1.6 kA
